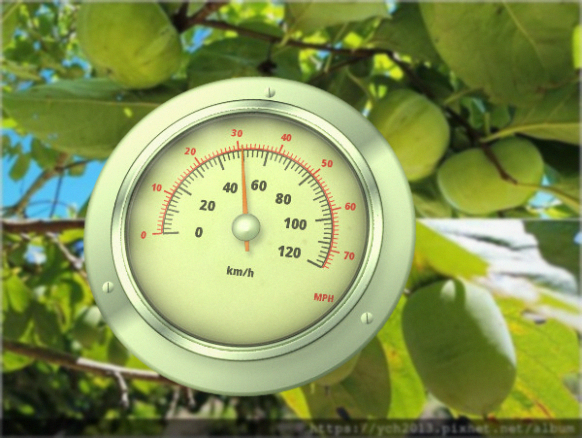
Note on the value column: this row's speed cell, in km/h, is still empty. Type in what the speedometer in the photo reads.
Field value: 50 km/h
